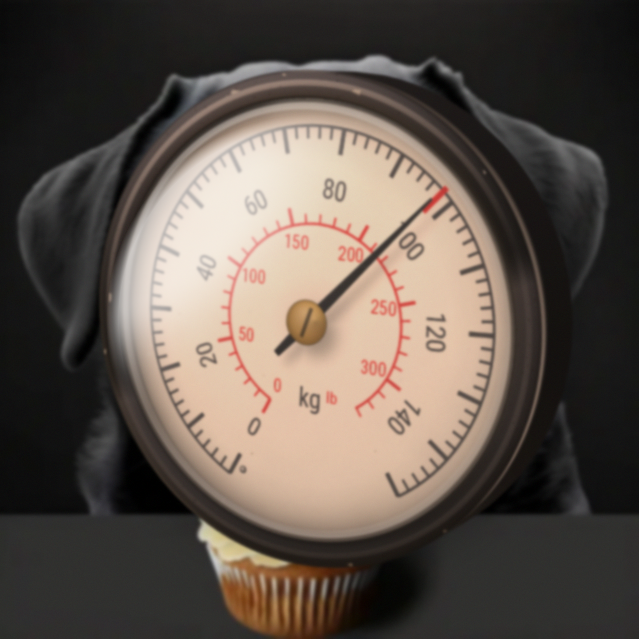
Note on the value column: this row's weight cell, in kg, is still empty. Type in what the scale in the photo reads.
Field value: 98 kg
